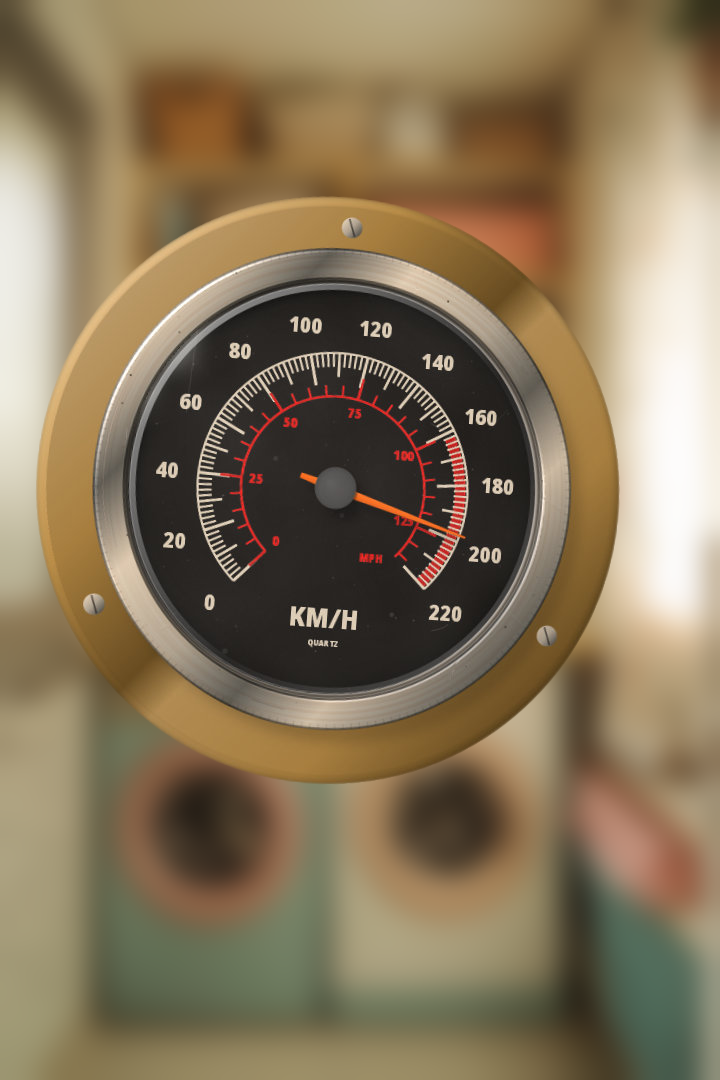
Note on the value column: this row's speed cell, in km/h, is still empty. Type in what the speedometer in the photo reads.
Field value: 198 km/h
